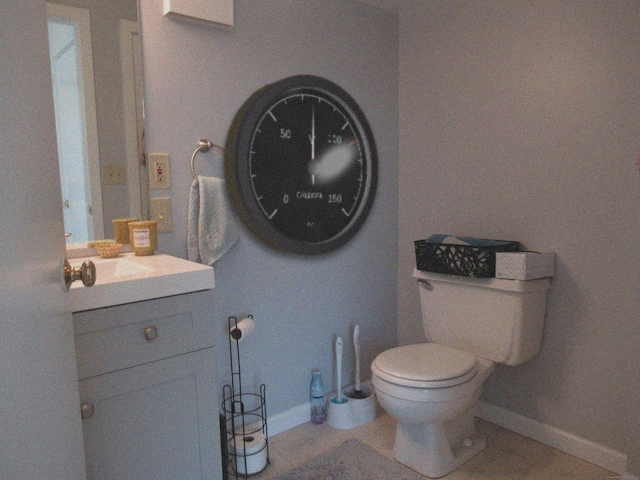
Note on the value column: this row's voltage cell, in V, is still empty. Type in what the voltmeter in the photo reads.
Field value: 75 V
